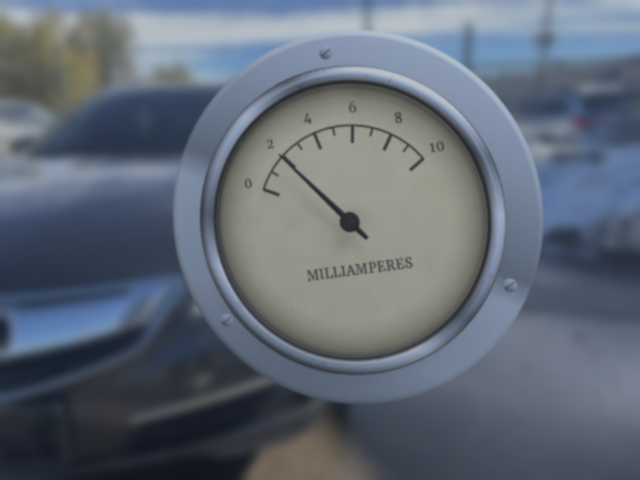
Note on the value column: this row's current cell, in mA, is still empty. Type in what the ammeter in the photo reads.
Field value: 2 mA
